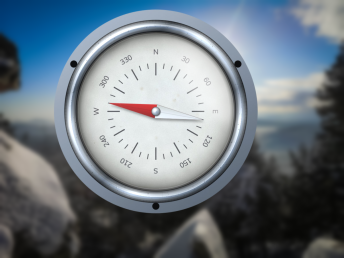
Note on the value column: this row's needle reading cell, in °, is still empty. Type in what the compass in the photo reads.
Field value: 280 °
